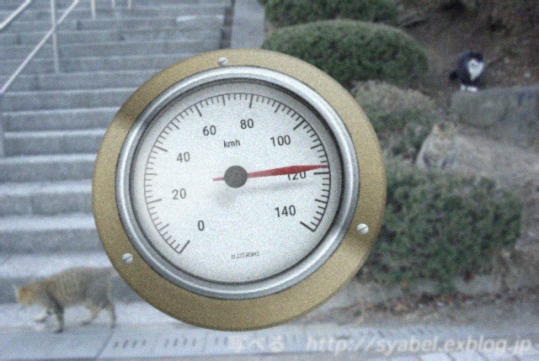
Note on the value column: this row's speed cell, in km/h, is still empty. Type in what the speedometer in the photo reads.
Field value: 118 km/h
